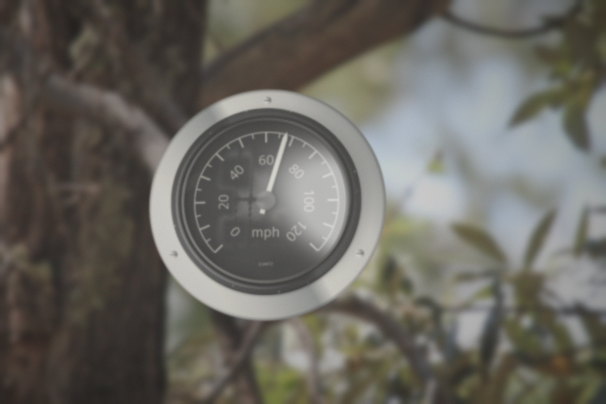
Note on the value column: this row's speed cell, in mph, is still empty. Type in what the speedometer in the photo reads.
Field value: 67.5 mph
